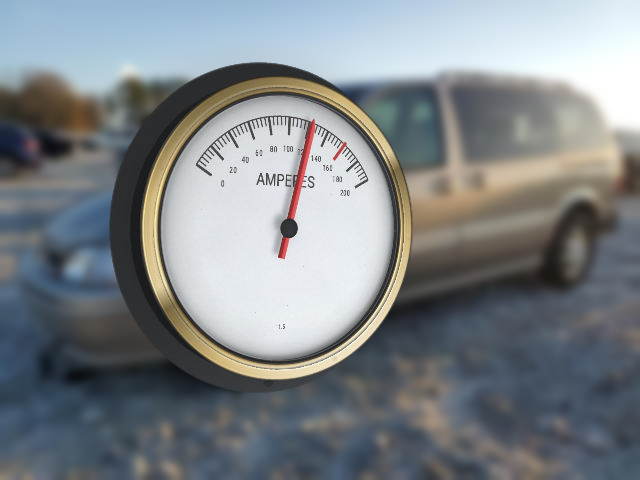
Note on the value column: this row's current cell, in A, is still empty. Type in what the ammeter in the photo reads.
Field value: 120 A
